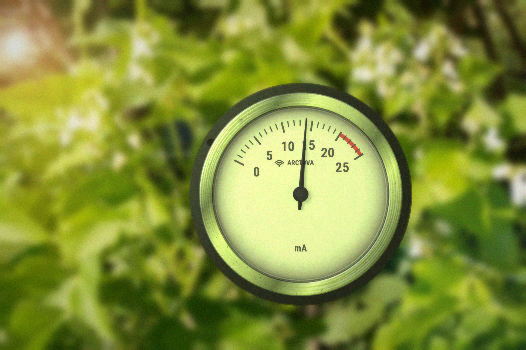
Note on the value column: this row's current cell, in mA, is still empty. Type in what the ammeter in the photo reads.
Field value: 14 mA
